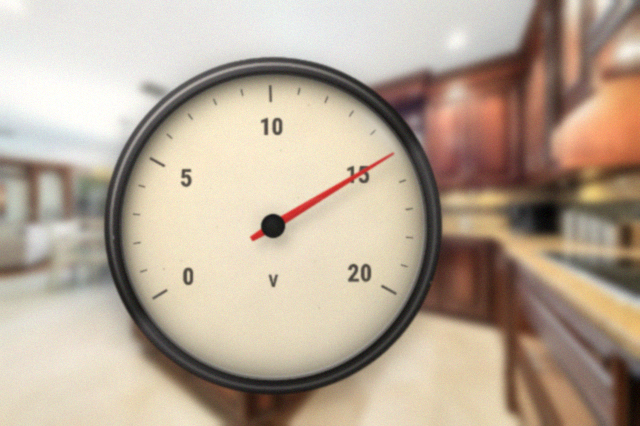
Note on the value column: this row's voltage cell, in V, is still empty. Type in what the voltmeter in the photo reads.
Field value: 15 V
